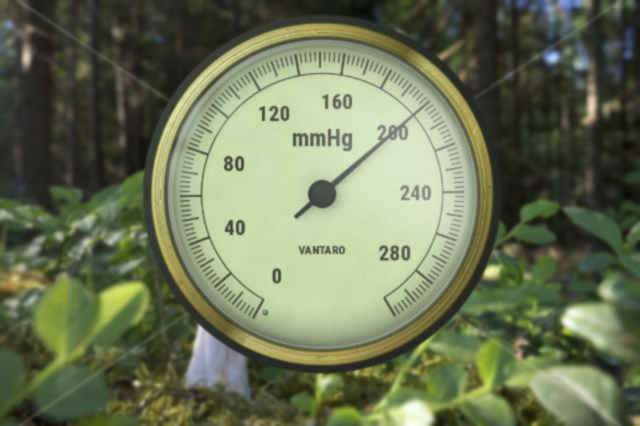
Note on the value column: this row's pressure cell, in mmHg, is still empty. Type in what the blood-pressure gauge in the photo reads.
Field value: 200 mmHg
